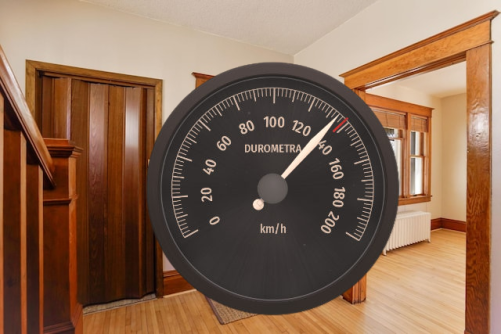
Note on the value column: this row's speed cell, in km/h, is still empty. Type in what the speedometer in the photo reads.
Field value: 134 km/h
